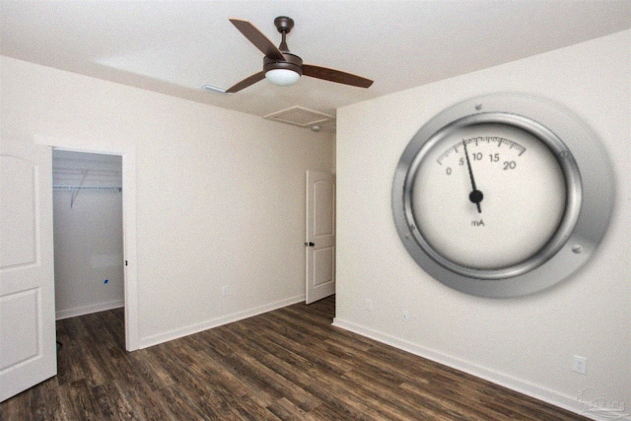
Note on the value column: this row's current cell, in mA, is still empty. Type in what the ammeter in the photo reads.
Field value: 7.5 mA
